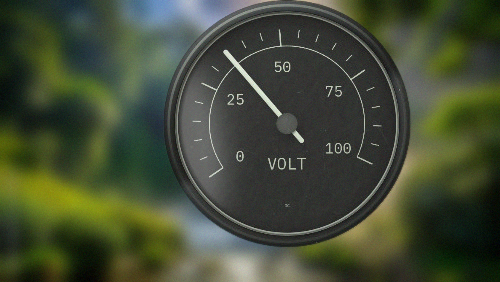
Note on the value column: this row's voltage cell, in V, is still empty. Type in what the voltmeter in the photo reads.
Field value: 35 V
